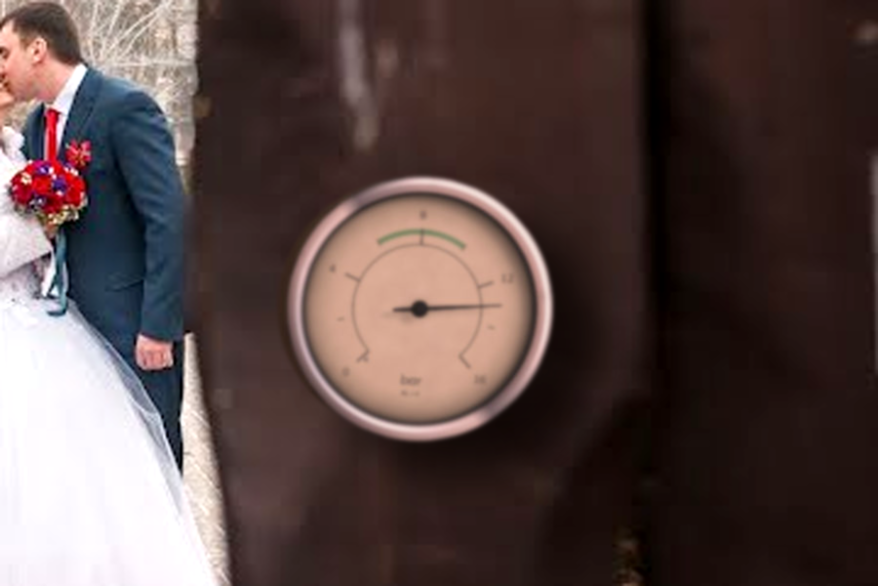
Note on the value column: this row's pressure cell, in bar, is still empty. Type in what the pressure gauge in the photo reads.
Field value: 13 bar
